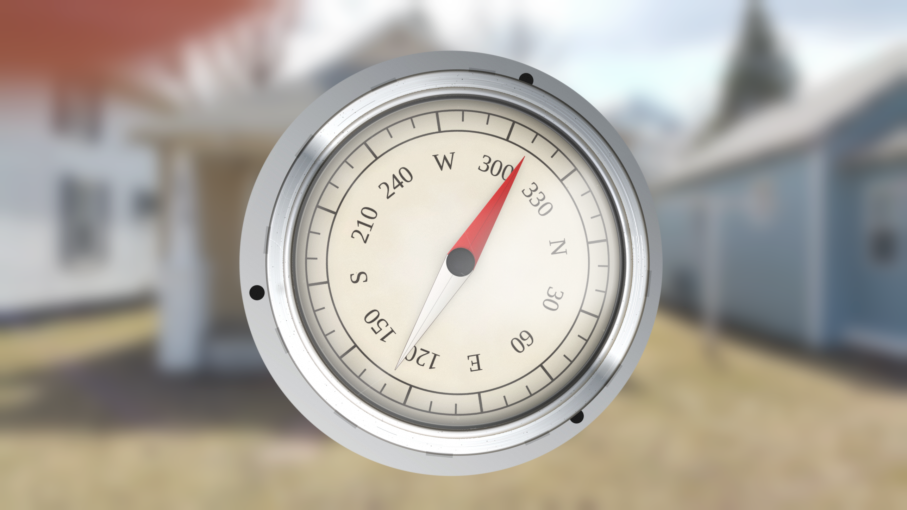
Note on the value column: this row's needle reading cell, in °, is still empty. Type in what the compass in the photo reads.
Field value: 310 °
